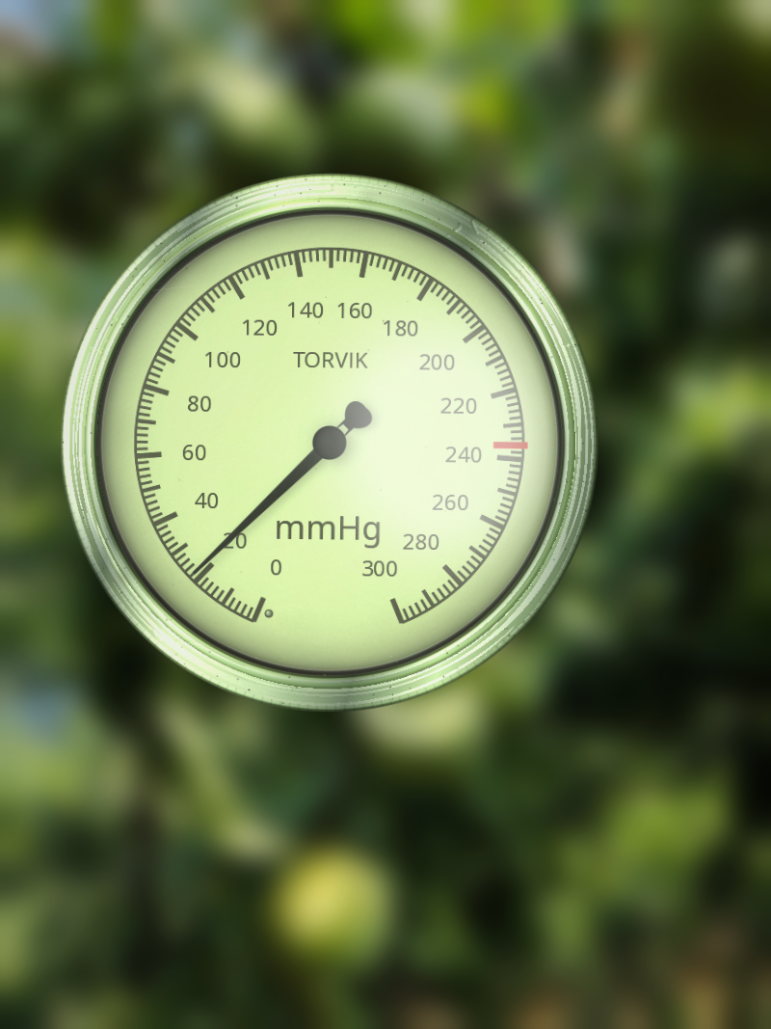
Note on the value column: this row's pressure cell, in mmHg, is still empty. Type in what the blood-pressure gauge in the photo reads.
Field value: 22 mmHg
